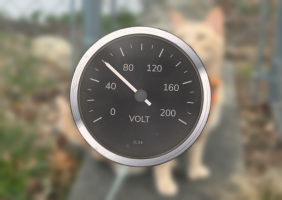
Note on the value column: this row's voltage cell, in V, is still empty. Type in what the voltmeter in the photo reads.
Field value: 60 V
